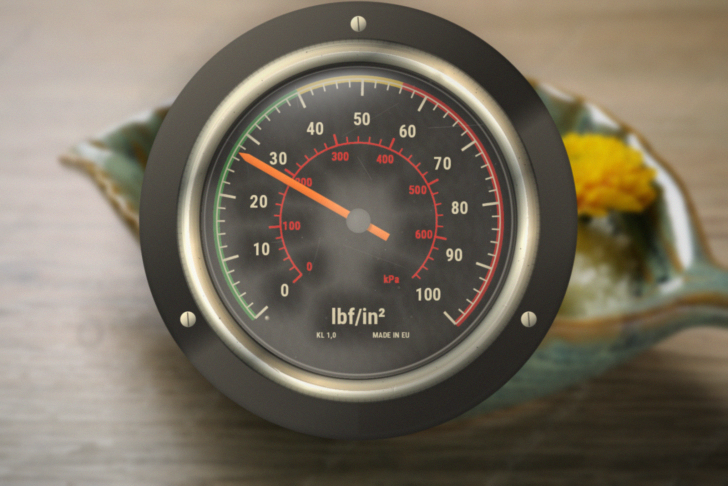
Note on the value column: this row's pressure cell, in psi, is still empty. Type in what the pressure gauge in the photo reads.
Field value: 27 psi
